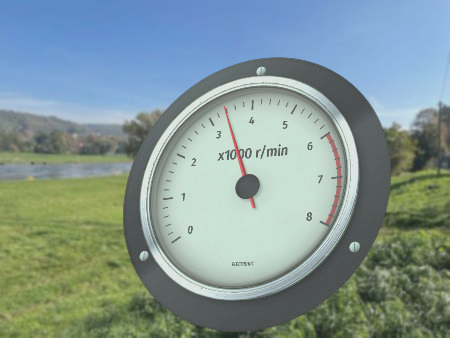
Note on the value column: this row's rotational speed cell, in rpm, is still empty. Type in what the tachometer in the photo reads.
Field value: 3400 rpm
